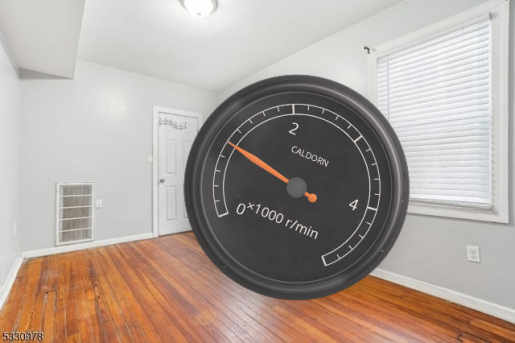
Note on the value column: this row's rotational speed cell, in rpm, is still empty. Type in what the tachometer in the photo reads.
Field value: 1000 rpm
